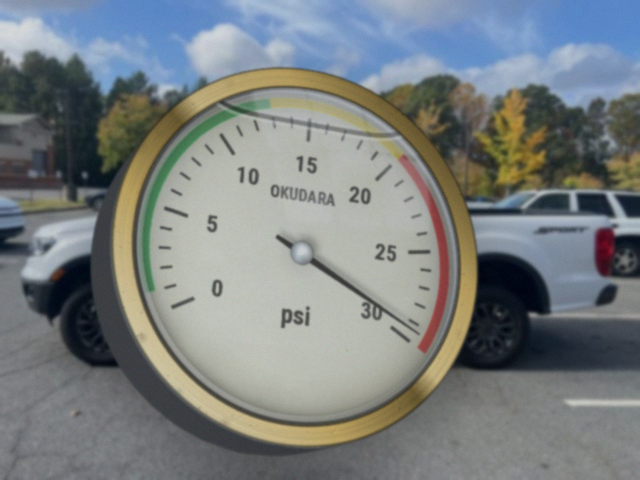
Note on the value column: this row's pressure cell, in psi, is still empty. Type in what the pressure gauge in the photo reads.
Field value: 29.5 psi
